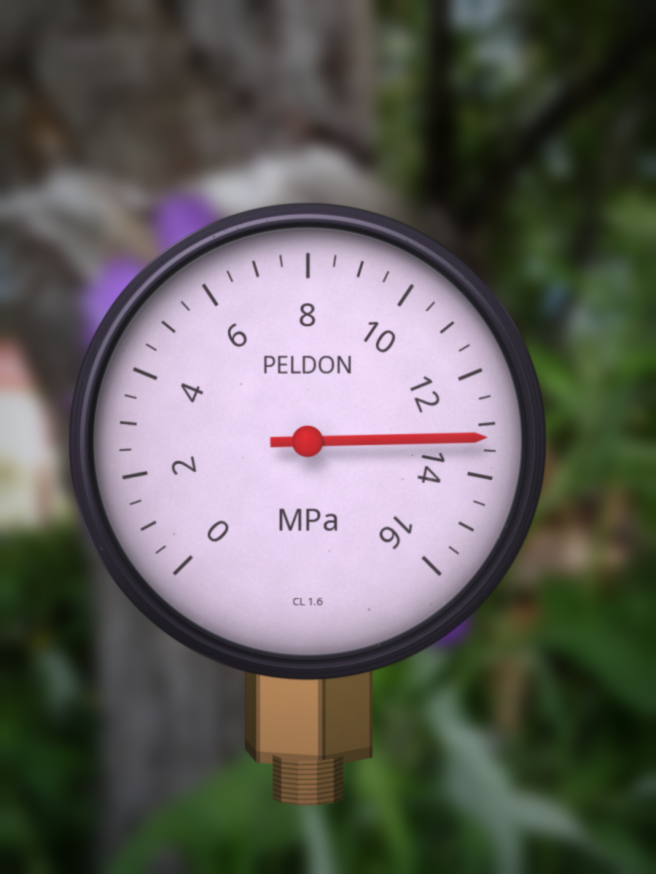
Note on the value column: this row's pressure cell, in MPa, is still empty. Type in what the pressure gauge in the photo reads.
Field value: 13.25 MPa
